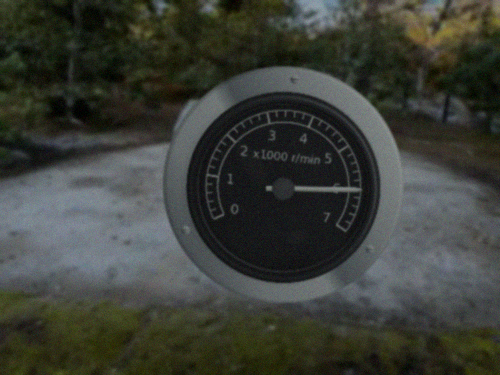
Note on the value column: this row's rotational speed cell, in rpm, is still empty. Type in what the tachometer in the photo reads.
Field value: 6000 rpm
